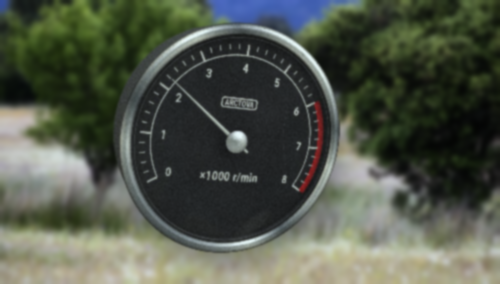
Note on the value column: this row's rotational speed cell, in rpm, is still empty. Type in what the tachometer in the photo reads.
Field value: 2200 rpm
